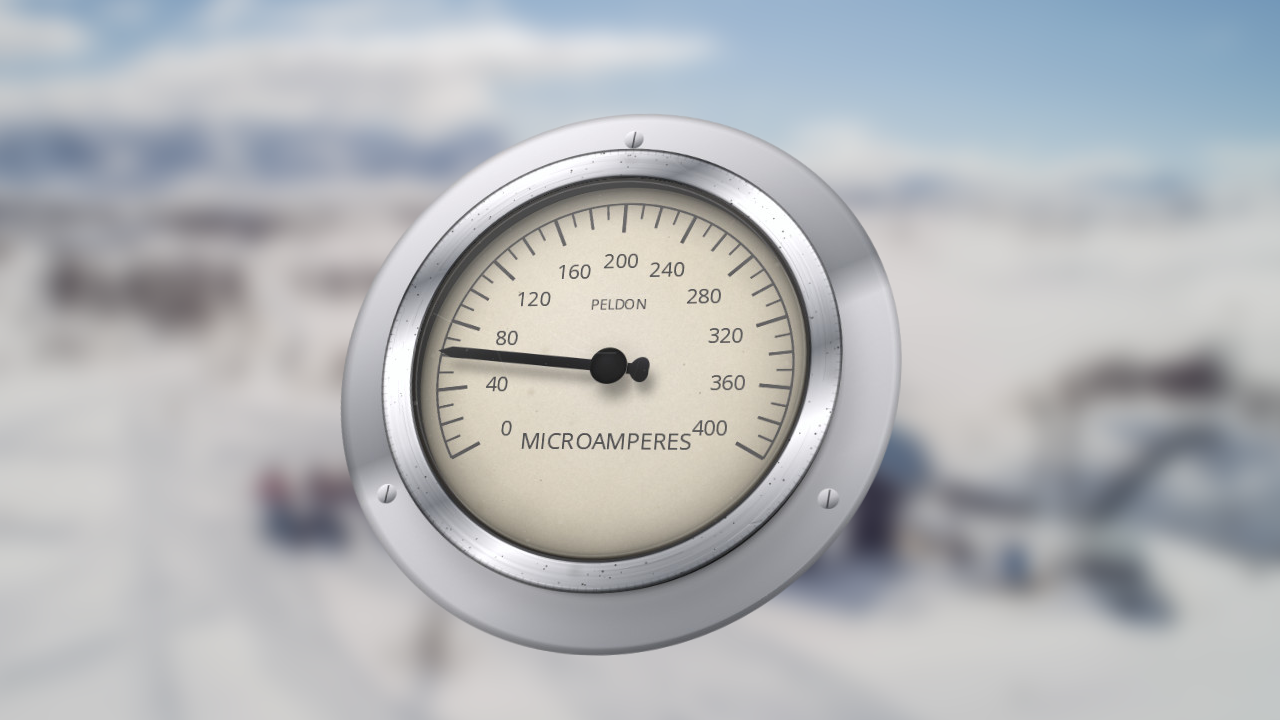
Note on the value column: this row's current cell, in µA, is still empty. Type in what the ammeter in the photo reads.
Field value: 60 µA
